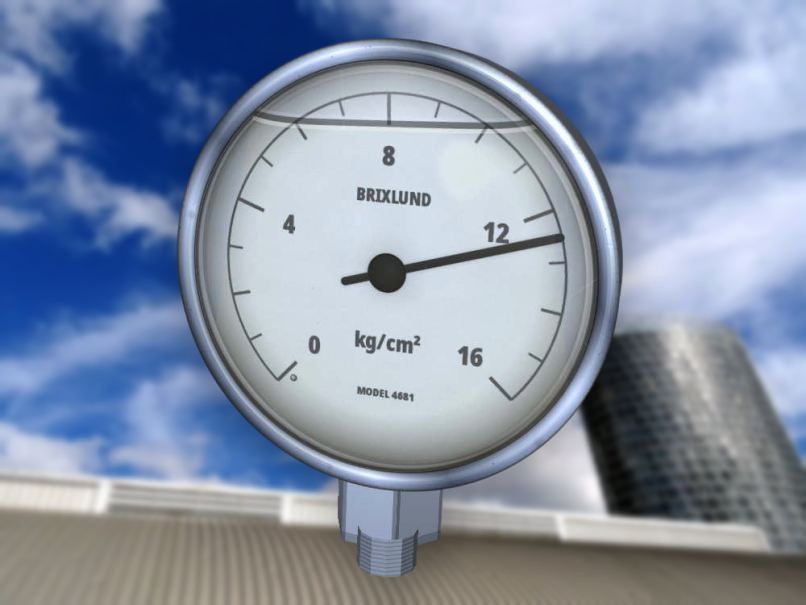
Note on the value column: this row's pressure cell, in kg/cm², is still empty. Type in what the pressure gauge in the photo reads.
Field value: 12.5 kg/cm²
